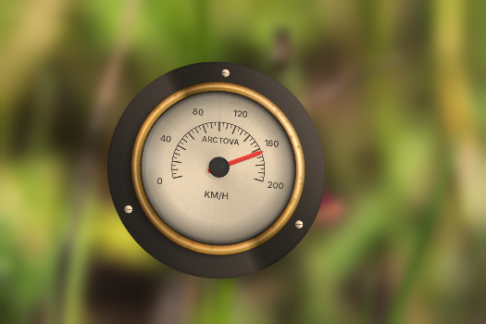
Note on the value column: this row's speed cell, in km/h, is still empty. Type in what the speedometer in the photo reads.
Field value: 165 km/h
